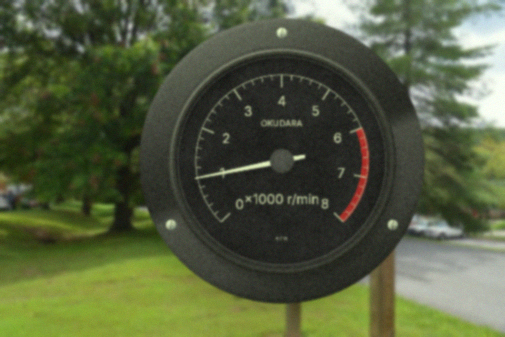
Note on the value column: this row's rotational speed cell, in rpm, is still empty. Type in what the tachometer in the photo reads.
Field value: 1000 rpm
